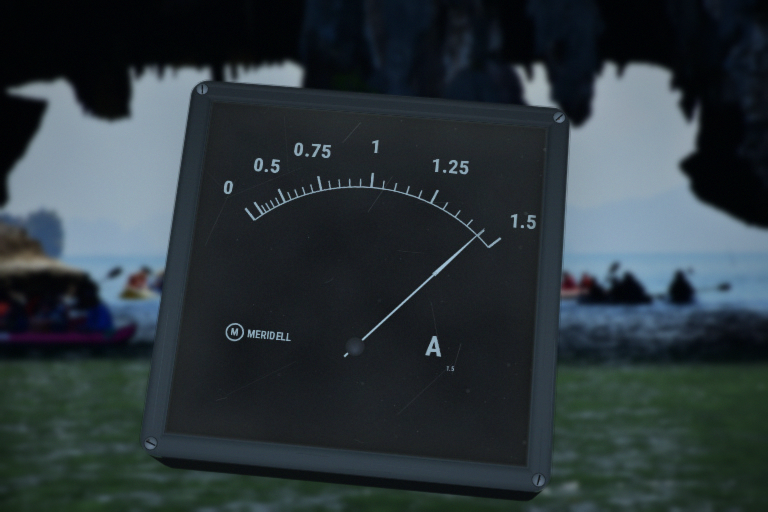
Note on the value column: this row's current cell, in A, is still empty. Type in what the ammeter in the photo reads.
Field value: 1.45 A
